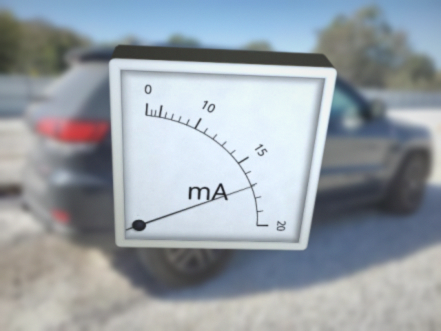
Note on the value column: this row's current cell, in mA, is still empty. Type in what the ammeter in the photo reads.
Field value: 17 mA
